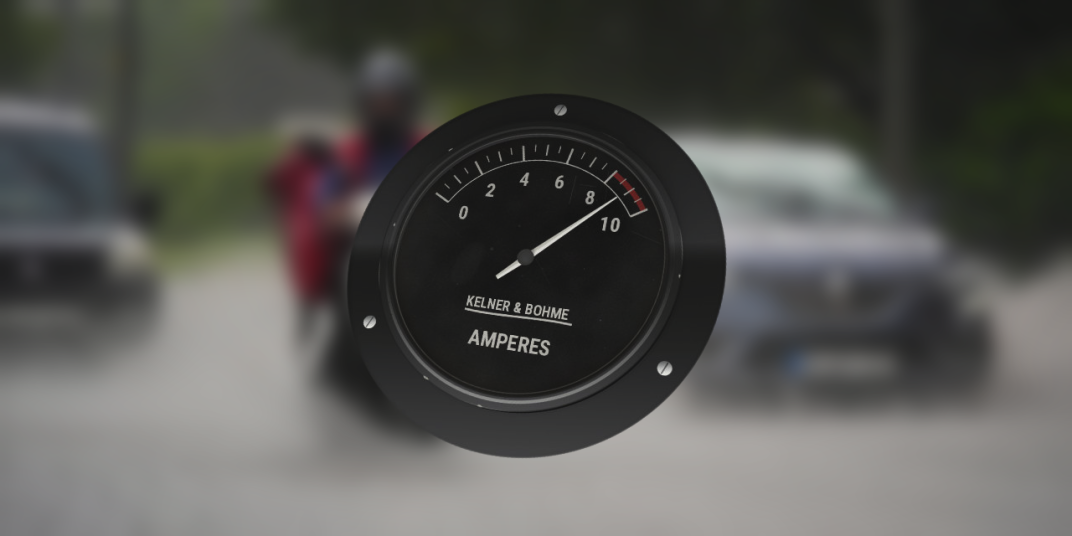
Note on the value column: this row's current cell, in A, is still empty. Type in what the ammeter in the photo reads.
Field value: 9 A
